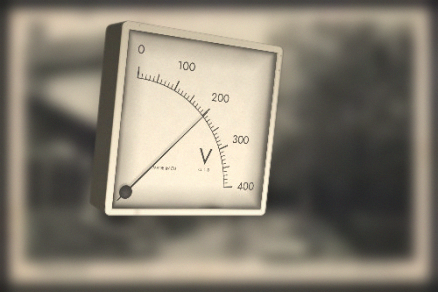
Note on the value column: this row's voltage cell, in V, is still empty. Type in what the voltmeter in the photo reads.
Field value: 200 V
